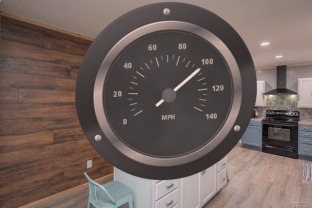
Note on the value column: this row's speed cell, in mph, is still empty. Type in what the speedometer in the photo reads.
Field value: 100 mph
